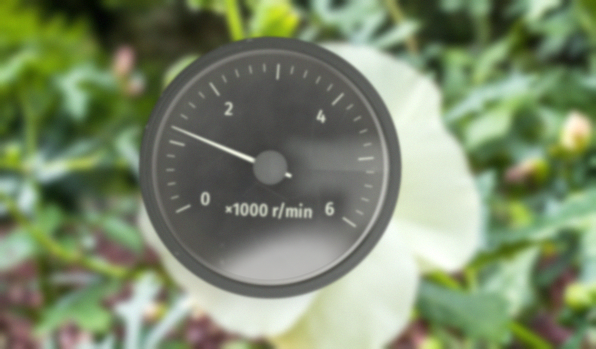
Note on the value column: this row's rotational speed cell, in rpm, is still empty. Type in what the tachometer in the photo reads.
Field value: 1200 rpm
